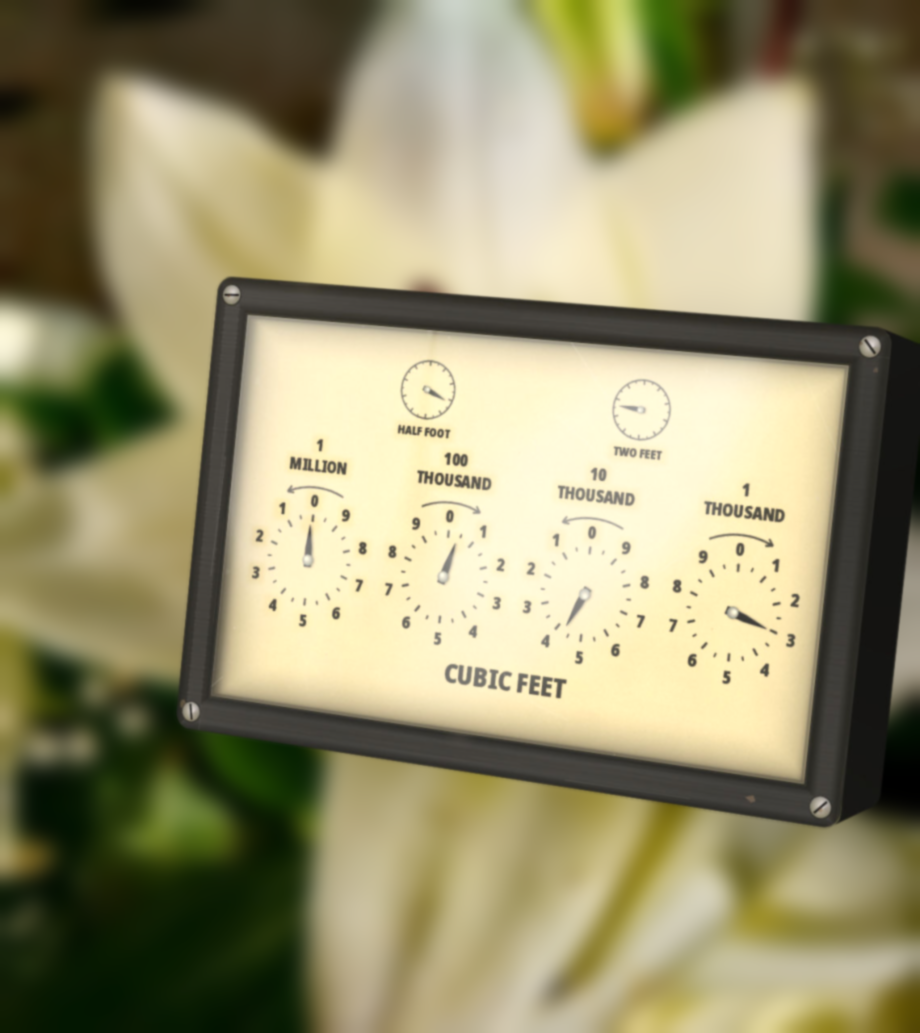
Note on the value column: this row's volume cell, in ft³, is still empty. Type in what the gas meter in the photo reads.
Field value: 4300 ft³
